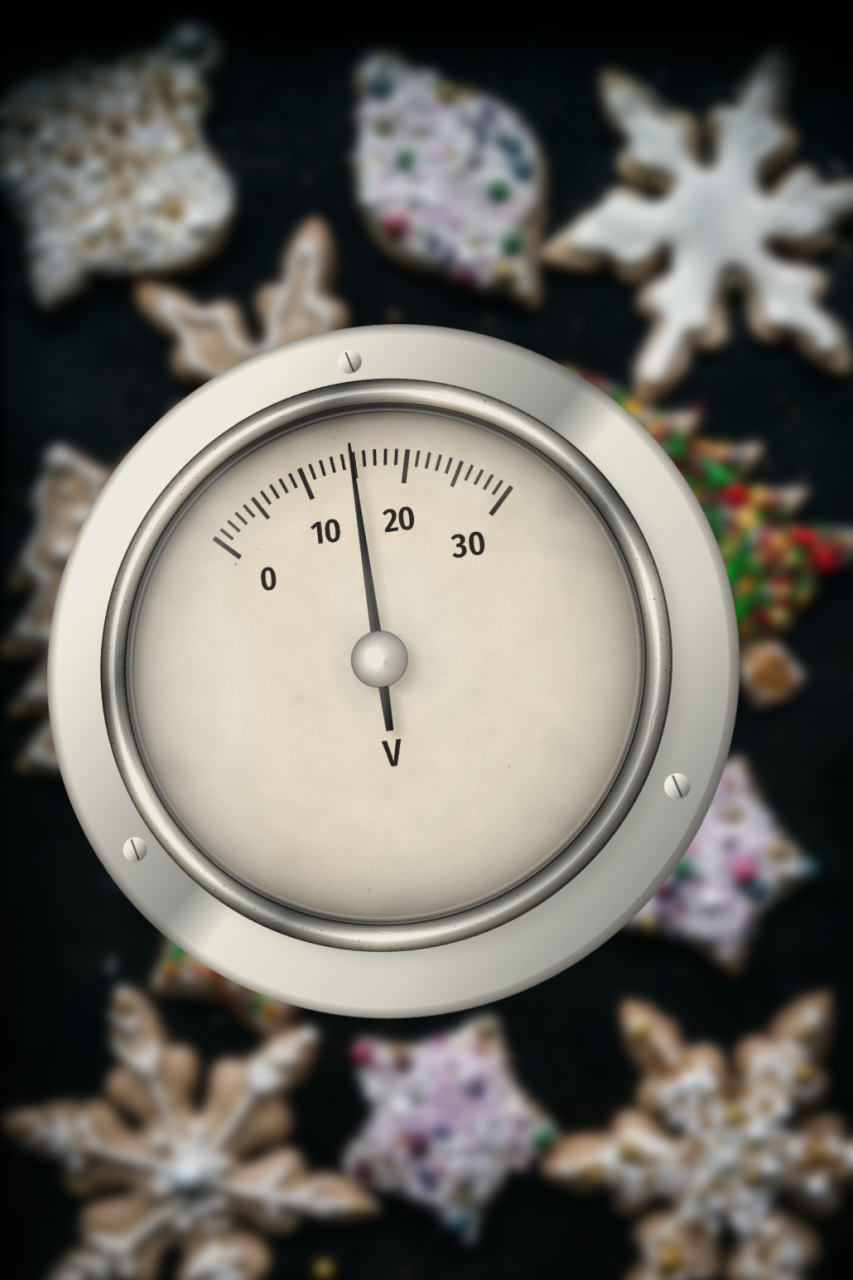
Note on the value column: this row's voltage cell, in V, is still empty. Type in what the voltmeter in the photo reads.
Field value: 15 V
